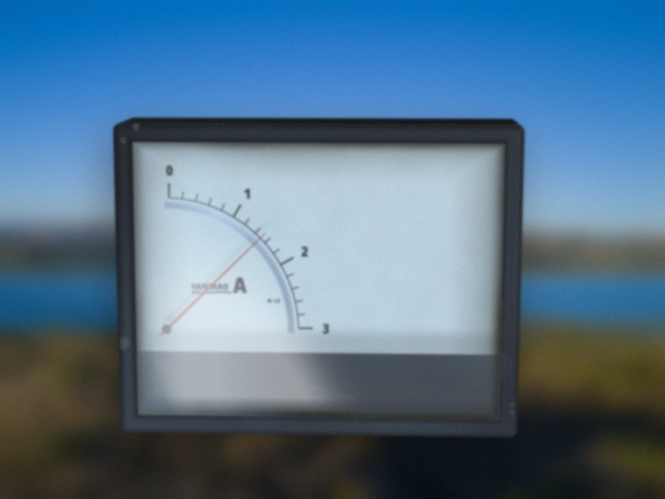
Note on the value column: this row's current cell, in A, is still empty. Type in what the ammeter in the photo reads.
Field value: 1.5 A
